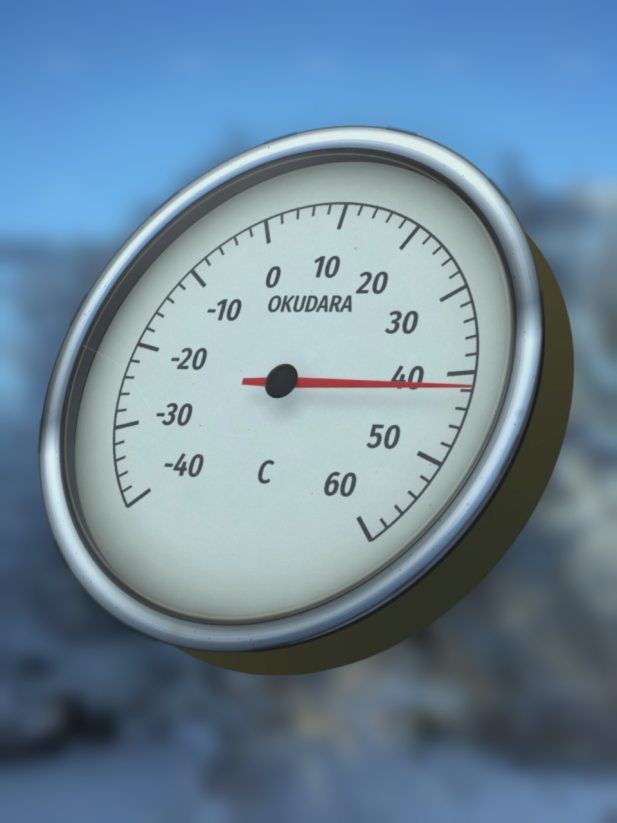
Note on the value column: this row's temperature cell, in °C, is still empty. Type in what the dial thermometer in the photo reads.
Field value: 42 °C
